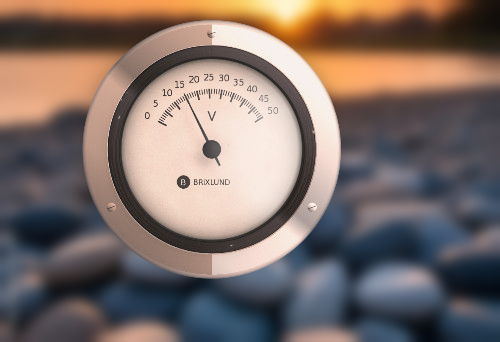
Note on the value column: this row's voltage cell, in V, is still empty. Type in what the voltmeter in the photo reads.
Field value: 15 V
